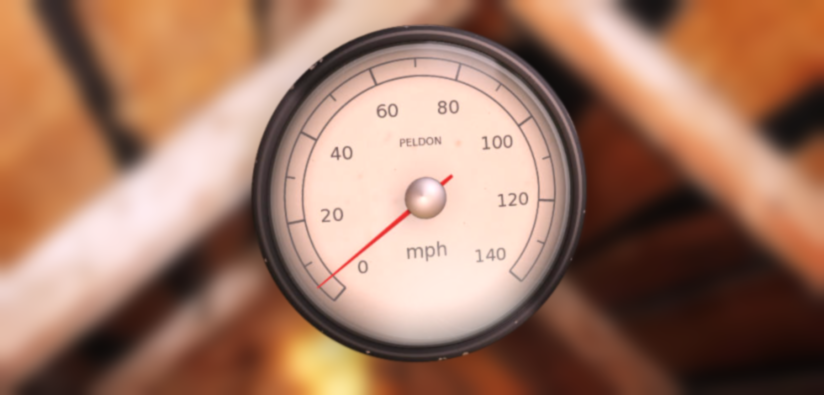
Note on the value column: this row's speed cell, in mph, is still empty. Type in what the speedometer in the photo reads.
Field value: 5 mph
